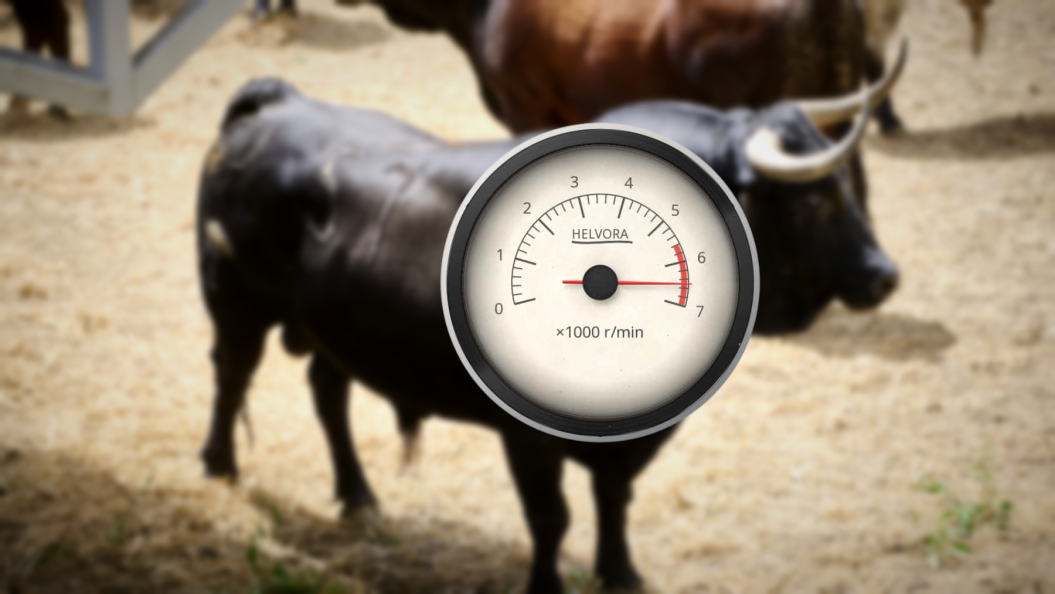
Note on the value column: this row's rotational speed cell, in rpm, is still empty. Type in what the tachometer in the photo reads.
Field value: 6500 rpm
